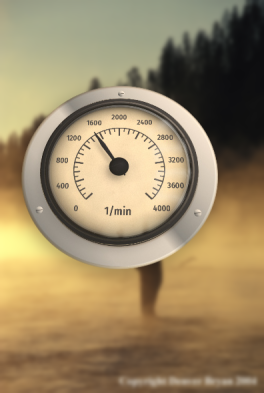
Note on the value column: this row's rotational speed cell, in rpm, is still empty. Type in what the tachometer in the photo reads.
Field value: 1500 rpm
